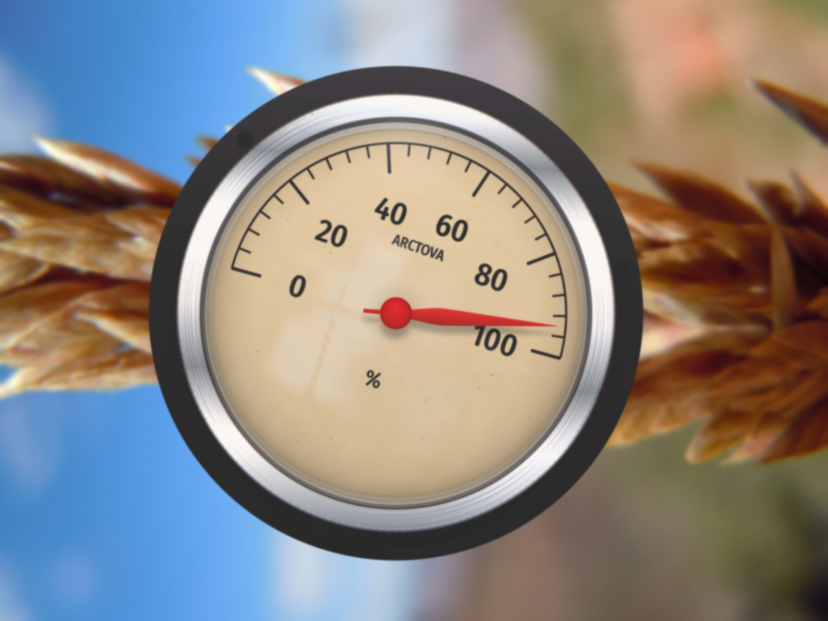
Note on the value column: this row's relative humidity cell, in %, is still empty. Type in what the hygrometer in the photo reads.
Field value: 94 %
